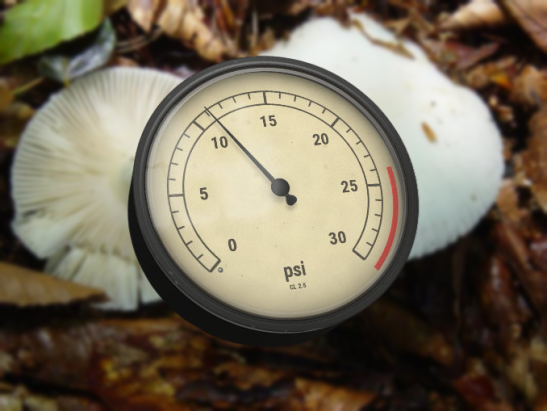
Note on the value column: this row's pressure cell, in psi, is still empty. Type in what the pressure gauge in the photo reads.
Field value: 11 psi
